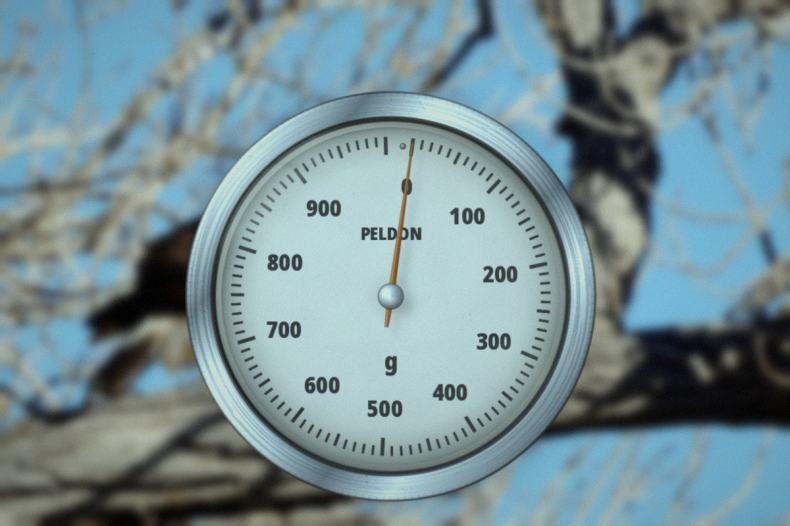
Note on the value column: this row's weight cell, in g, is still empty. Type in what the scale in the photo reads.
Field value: 0 g
